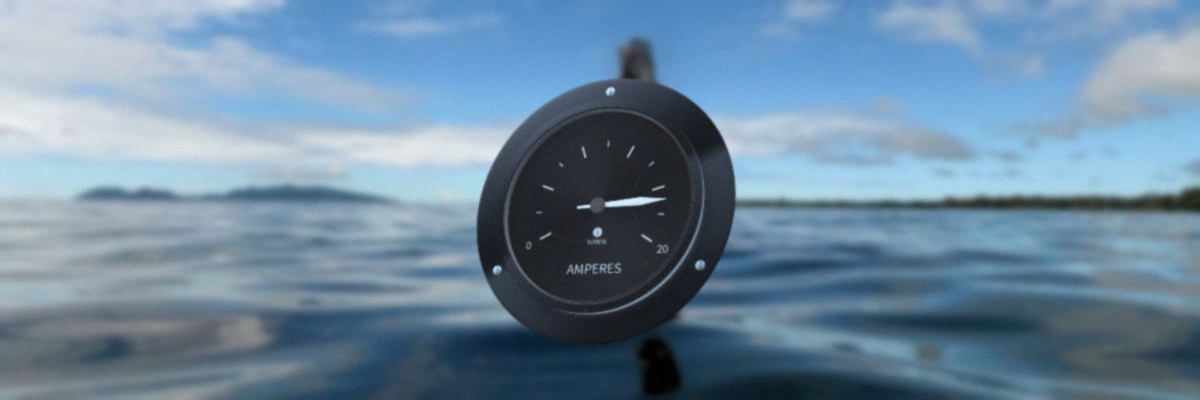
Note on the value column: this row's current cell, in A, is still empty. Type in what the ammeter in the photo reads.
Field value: 17 A
